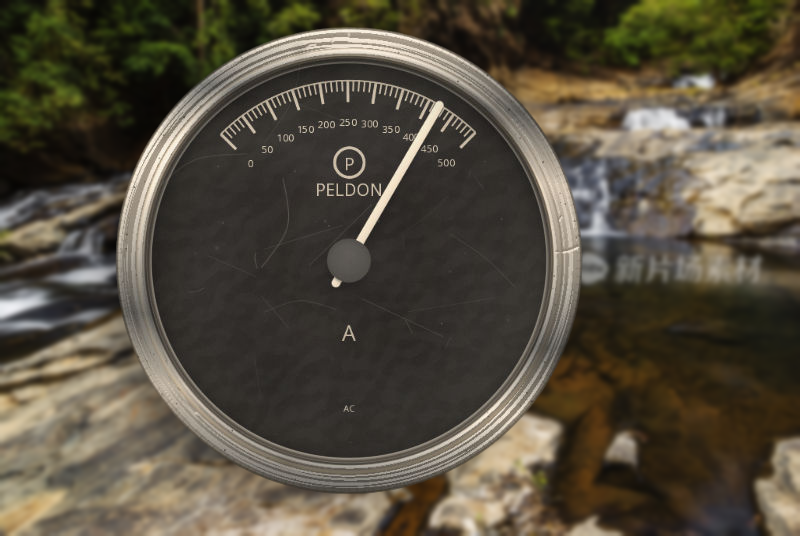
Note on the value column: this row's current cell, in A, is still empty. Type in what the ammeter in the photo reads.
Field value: 420 A
